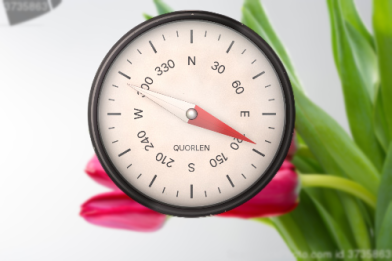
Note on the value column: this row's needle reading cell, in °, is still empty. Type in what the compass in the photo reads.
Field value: 115 °
